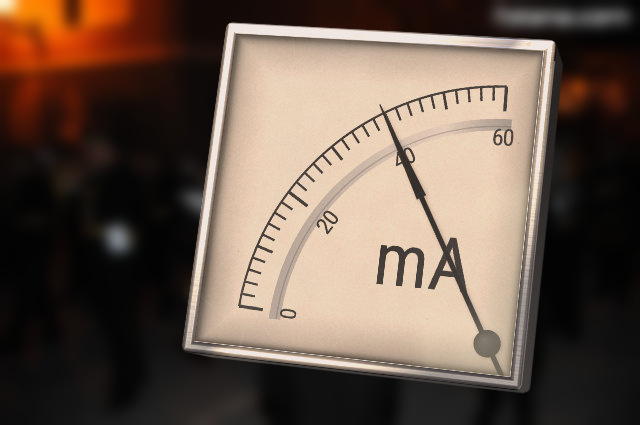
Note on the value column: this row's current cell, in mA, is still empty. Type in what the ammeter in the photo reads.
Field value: 40 mA
